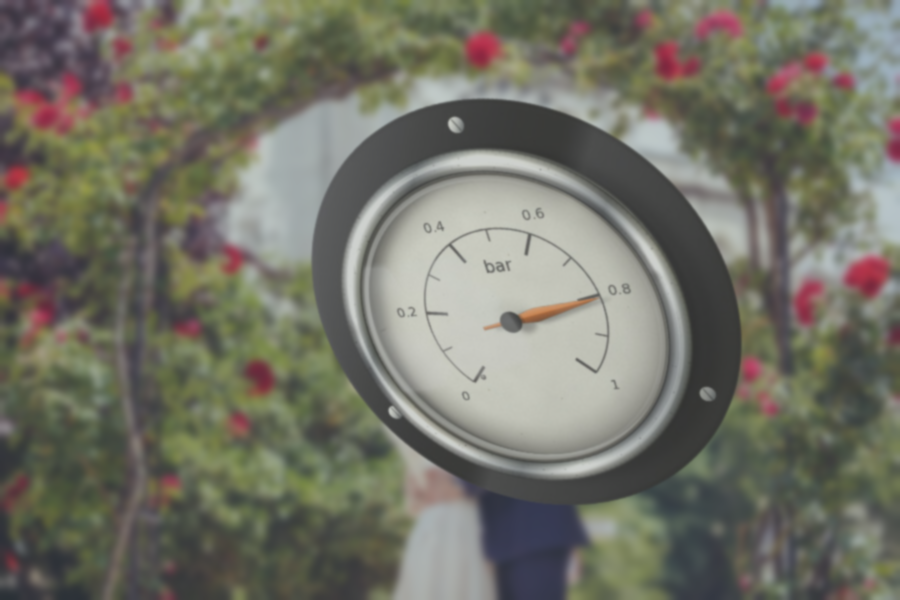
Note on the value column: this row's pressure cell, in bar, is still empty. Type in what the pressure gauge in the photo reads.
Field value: 0.8 bar
